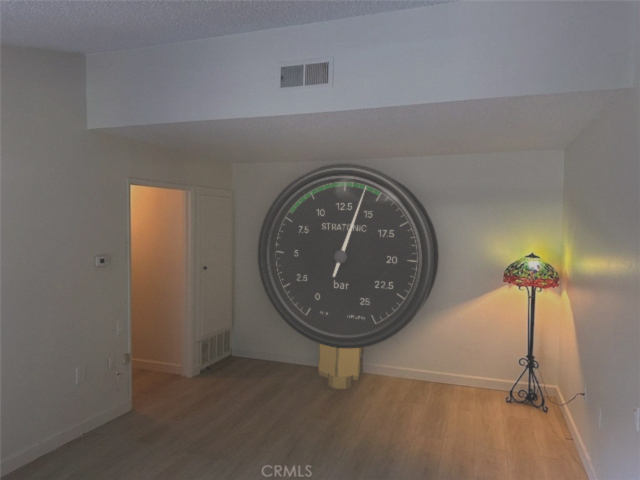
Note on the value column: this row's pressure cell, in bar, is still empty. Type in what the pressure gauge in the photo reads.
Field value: 14 bar
